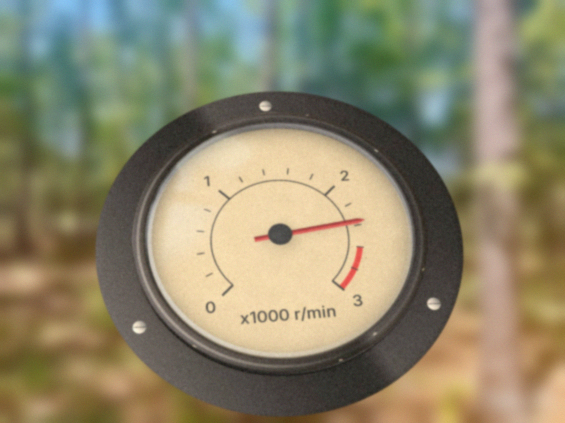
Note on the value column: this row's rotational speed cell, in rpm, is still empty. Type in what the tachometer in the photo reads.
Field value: 2400 rpm
